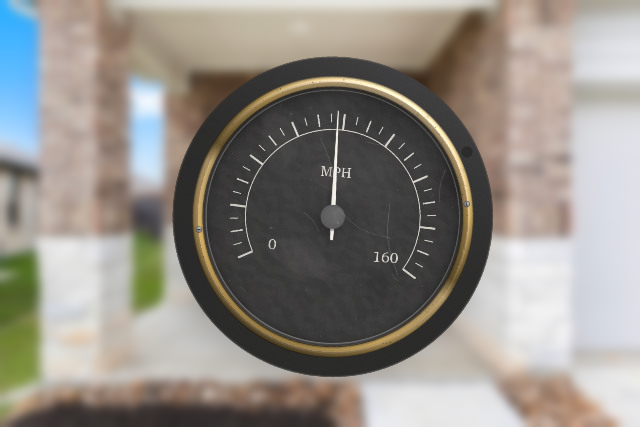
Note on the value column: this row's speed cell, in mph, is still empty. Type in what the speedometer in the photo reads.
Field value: 77.5 mph
